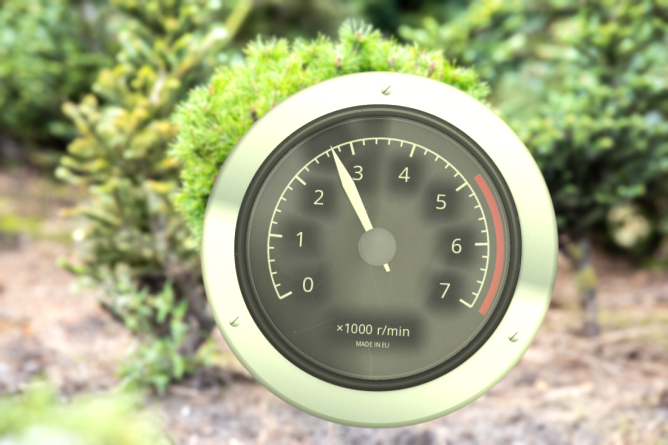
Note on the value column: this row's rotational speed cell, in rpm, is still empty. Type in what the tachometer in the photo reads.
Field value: 2700 rpm
